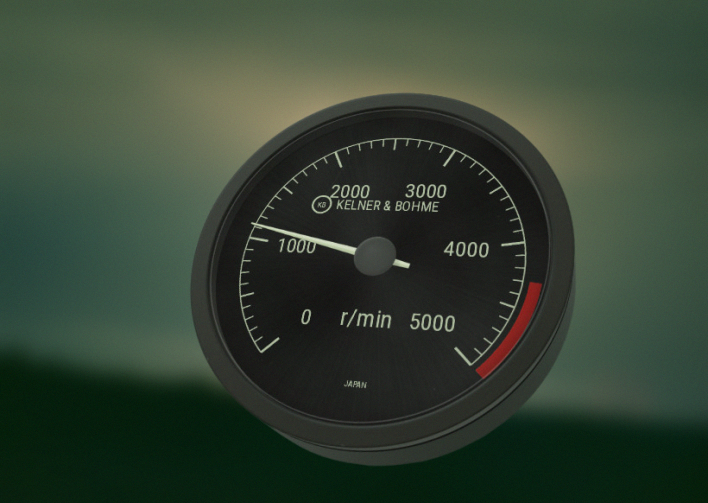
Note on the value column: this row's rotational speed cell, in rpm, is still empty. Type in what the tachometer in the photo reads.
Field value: 1100 rpm
